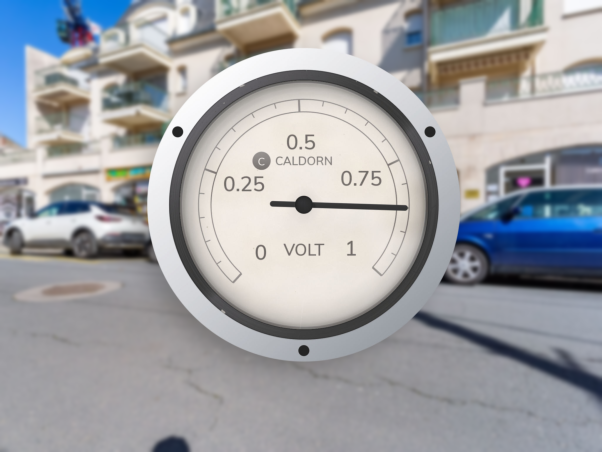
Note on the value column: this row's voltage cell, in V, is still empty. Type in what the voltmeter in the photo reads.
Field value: 0.85 V
